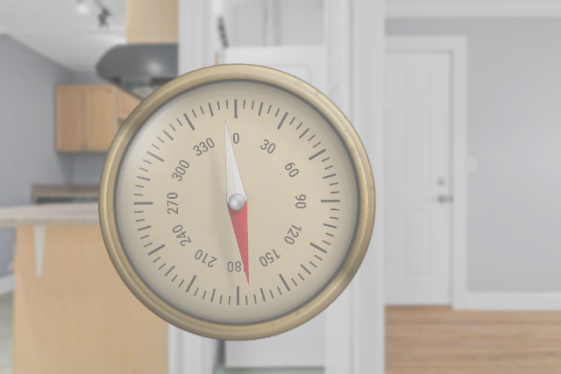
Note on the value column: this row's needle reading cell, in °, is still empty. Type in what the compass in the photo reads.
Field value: 172.5 °
